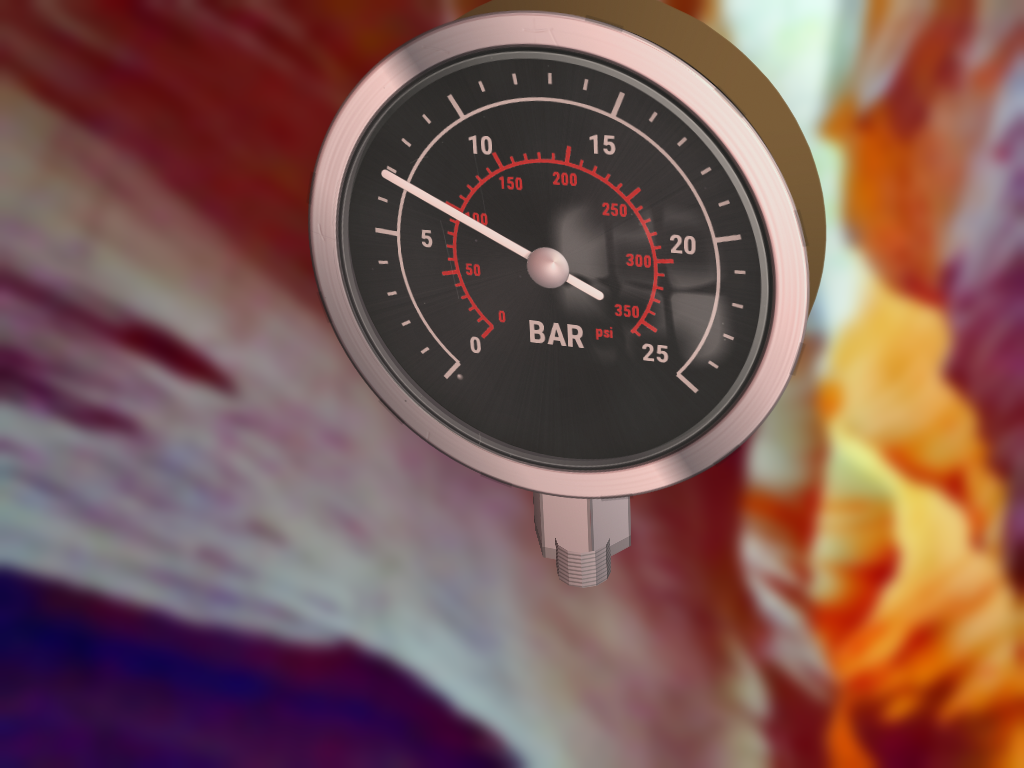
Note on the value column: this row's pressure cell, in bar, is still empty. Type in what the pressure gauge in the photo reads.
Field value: 7 bar
